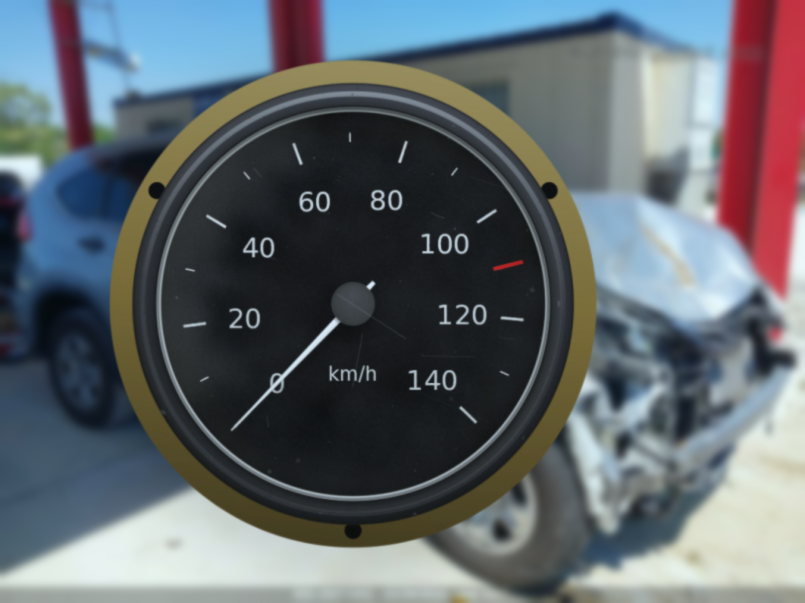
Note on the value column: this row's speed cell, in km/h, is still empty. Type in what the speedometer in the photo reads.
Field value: 0 km/h
